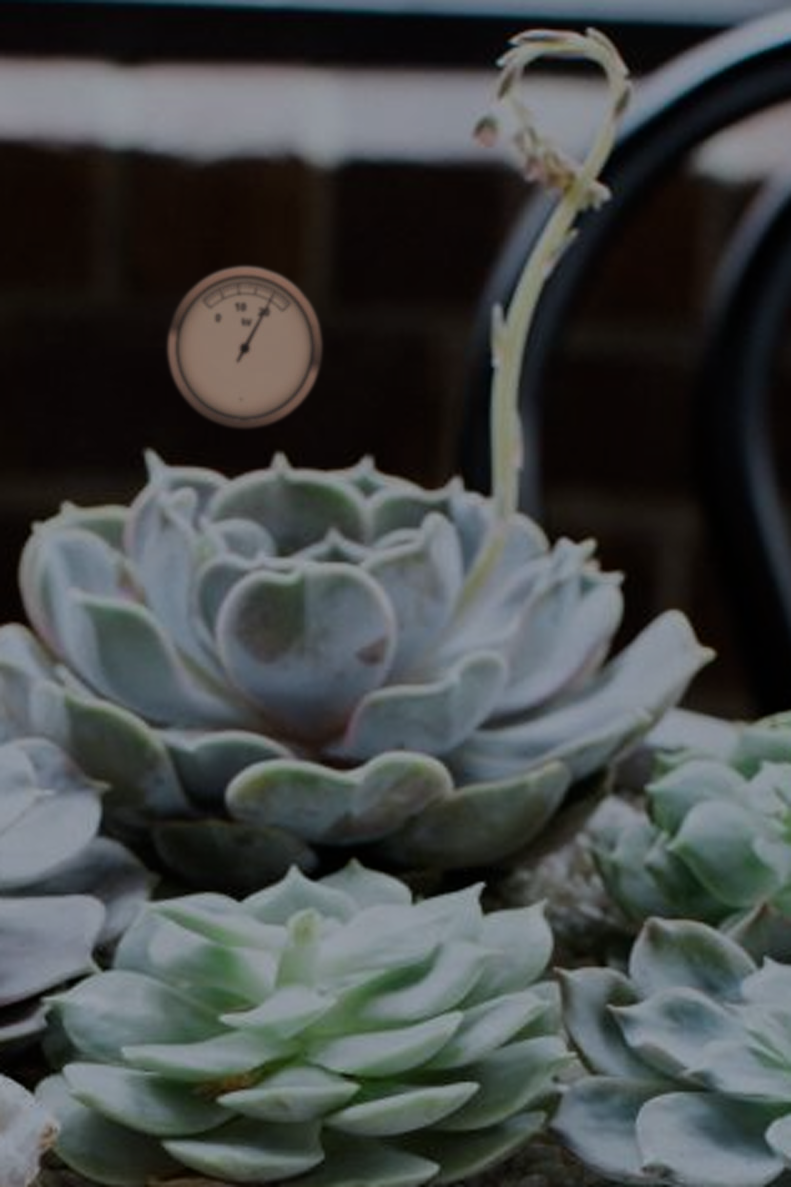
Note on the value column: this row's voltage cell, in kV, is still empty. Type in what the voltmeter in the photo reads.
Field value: 20 kV
